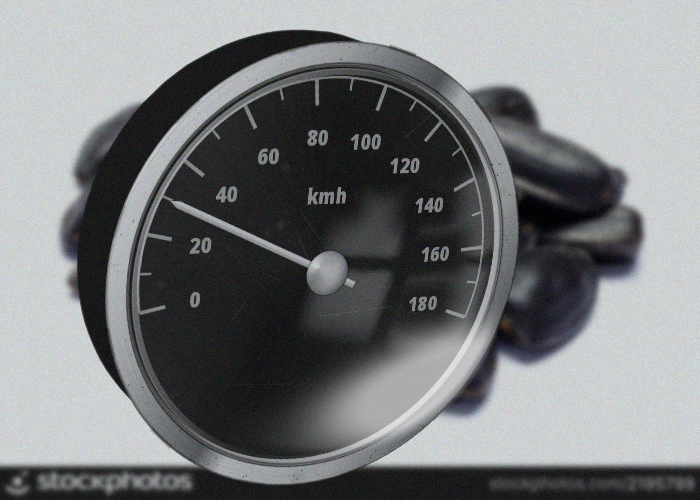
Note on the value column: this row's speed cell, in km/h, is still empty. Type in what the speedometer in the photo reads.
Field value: 30 km/h
